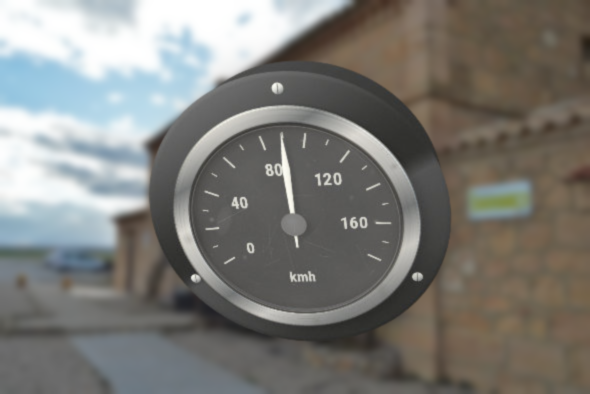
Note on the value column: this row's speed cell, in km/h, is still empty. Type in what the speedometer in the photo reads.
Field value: 90 km/h
